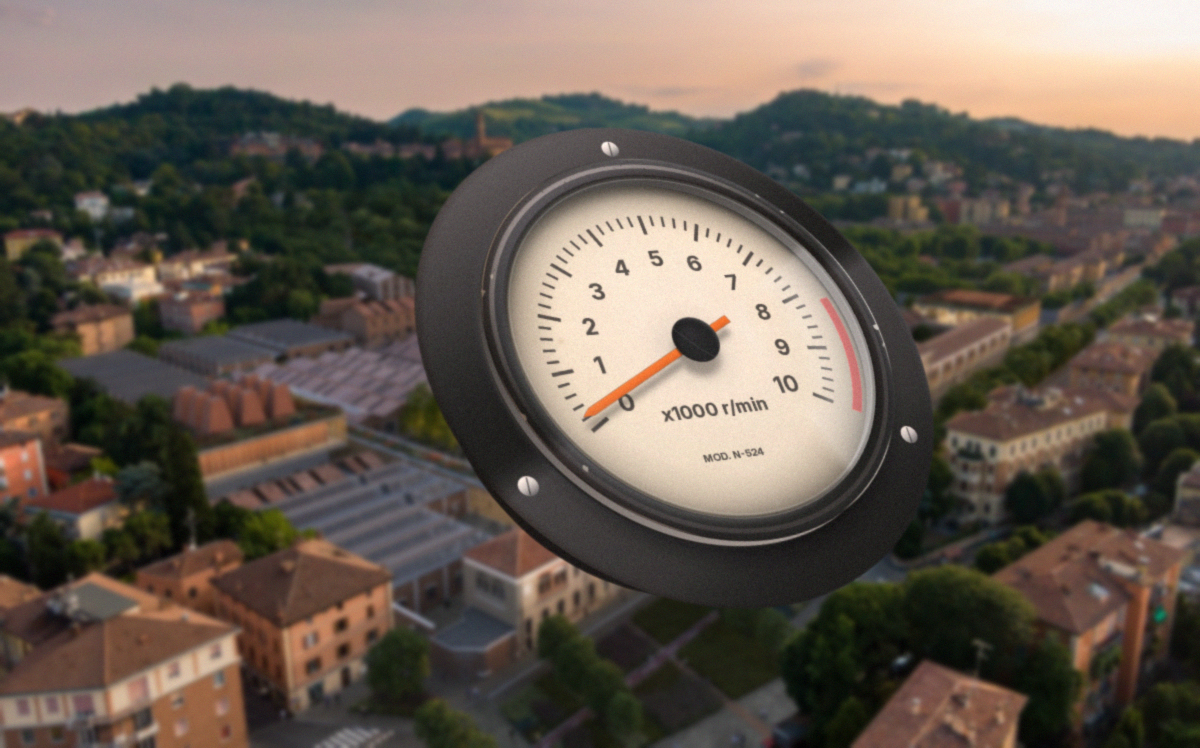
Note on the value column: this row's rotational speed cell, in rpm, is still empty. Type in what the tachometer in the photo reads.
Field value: 200 rpm
